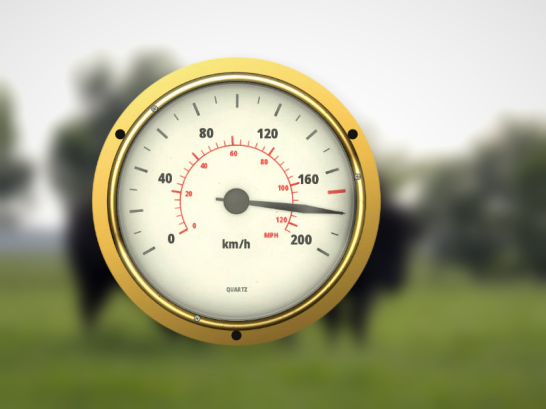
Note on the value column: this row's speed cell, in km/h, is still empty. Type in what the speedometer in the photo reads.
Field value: 180 km/h
